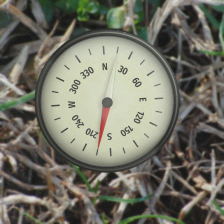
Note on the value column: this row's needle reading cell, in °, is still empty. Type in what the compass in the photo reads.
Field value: 195 °
